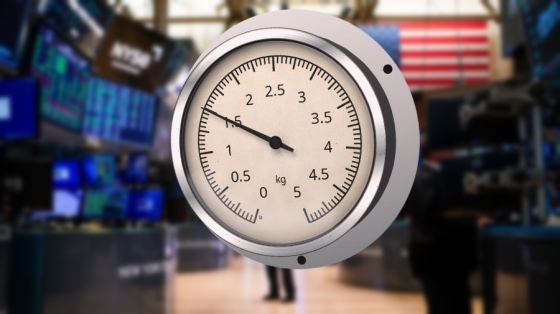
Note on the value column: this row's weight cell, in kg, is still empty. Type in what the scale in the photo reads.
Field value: 1.5 kg
